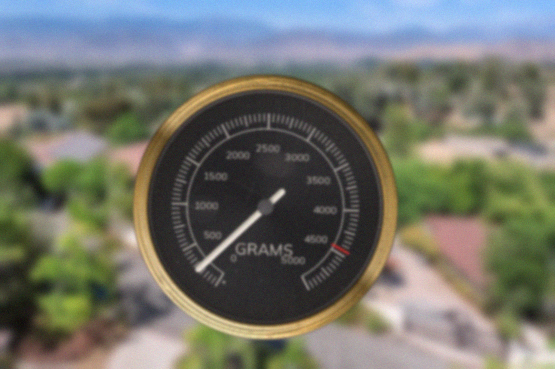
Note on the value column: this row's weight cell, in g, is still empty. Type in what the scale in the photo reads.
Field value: 250 g
